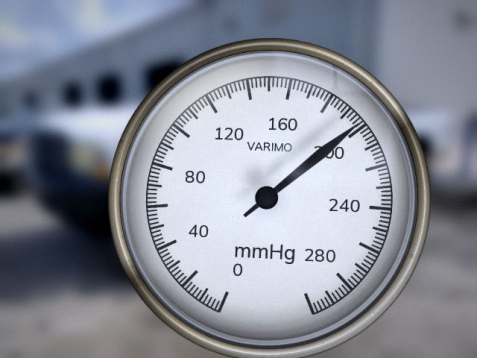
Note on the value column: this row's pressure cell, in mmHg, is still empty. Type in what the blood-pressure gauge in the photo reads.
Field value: 198 mmHg
